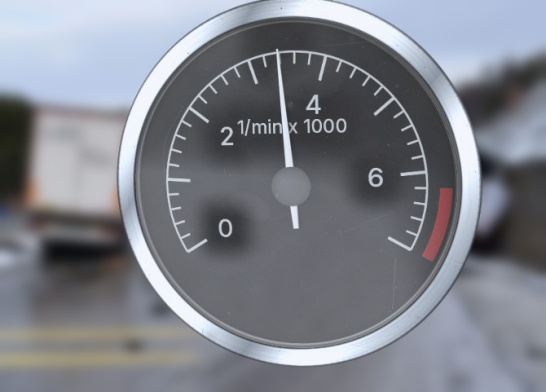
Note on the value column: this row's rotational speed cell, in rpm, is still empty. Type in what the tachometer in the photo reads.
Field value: 3400 rpm
